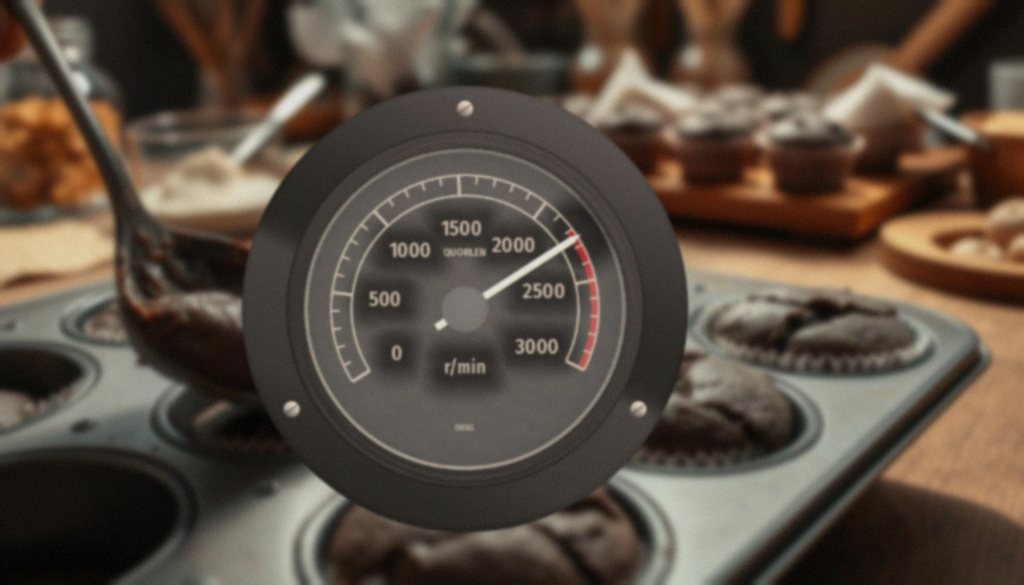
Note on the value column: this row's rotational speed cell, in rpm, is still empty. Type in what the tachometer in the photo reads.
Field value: 2250 rpm
